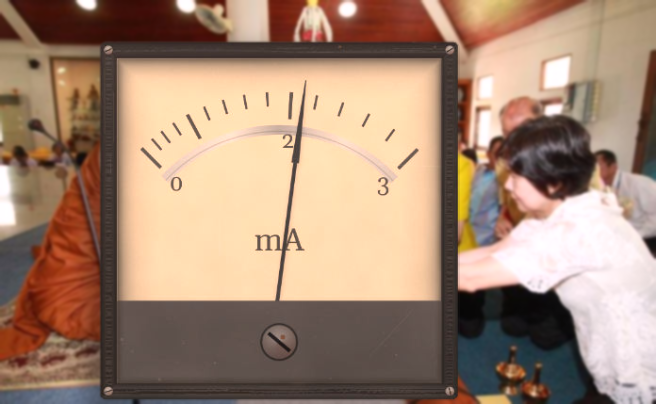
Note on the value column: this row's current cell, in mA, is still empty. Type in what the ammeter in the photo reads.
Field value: 2.1 mA
